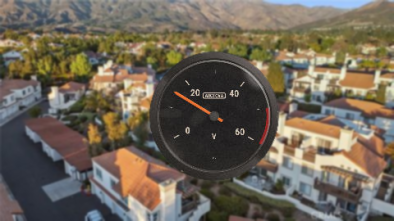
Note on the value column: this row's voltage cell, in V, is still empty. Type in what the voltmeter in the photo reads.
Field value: 15 V
